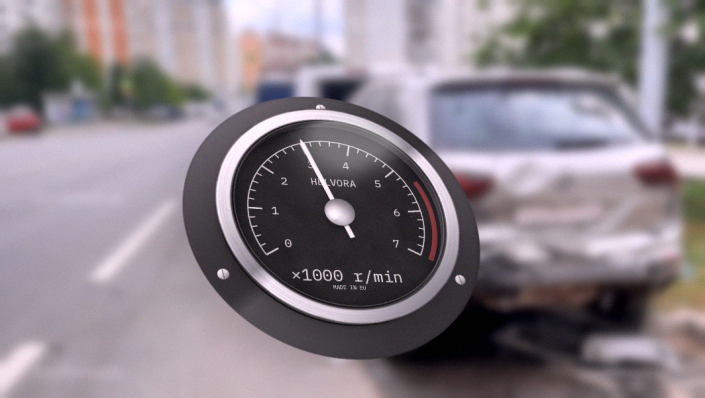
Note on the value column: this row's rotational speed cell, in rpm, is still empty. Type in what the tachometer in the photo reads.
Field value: 3000 rpm
